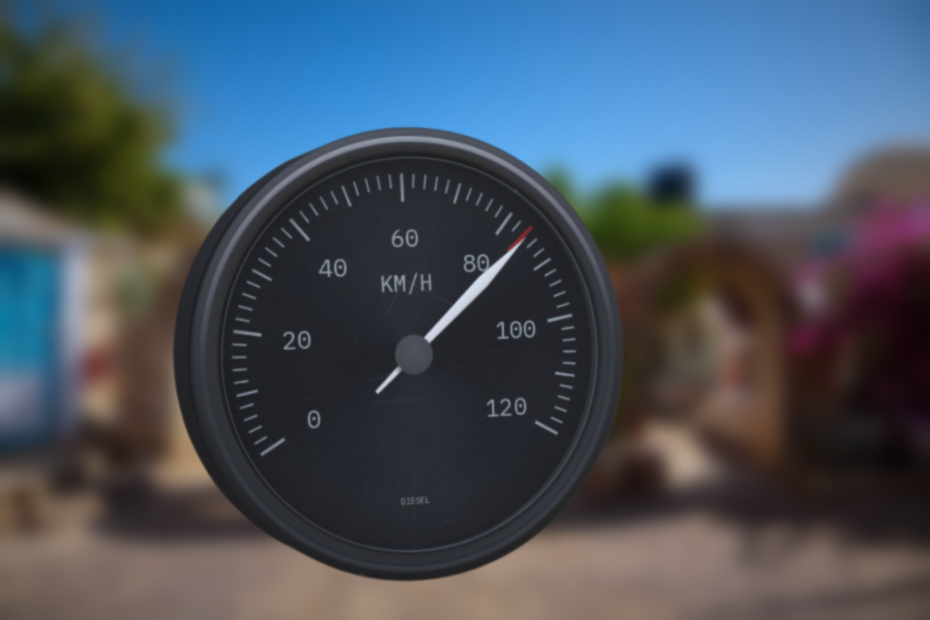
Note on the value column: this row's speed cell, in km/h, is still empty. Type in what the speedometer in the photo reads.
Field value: 84 km/h
